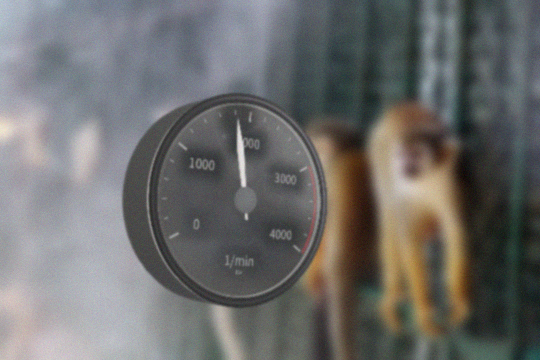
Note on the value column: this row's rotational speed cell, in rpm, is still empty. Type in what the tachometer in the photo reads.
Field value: 1800 rpm
